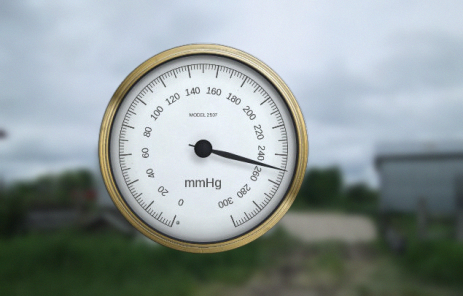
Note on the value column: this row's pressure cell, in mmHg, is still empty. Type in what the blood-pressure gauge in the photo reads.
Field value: 250 mmHg
